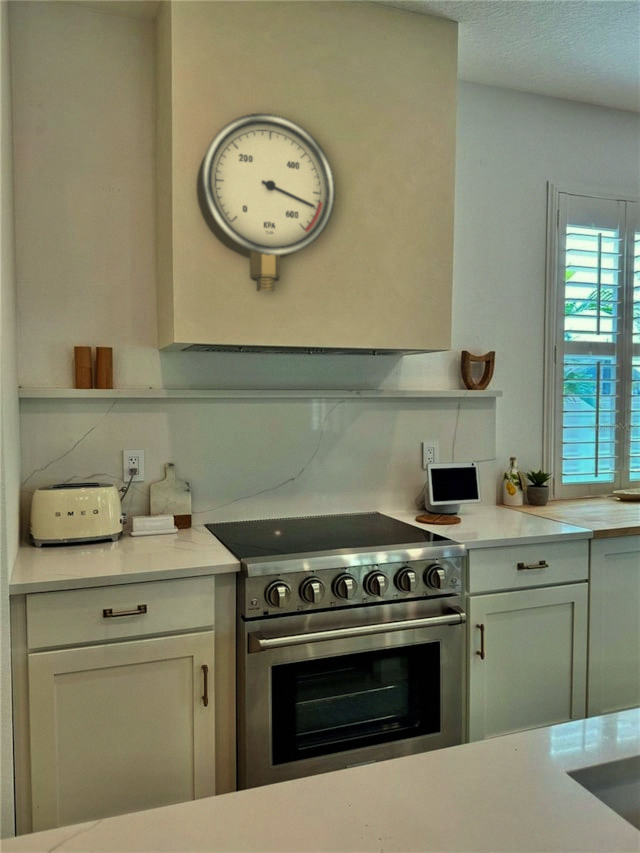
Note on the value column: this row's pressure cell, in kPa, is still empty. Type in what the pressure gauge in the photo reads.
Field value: 540 kPa
